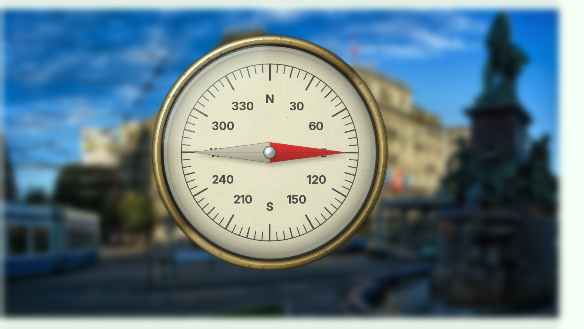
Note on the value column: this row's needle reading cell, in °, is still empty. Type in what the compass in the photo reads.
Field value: 90 °
